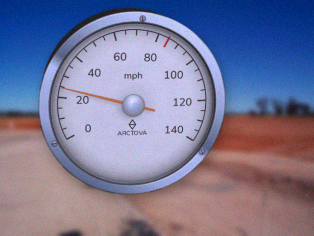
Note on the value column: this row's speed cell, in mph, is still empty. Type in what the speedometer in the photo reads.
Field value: 25 mph
